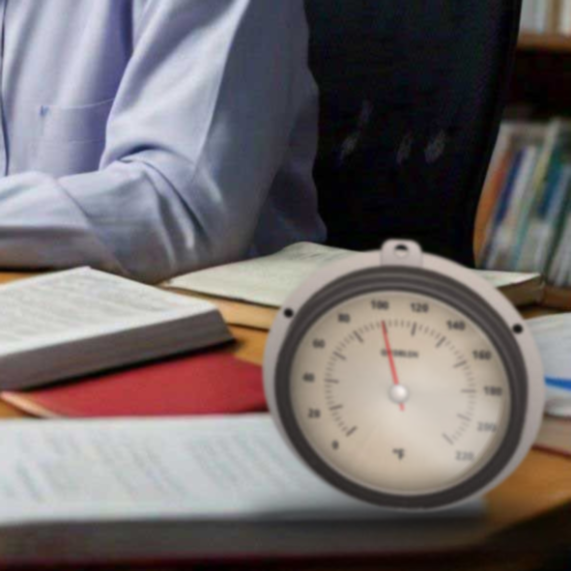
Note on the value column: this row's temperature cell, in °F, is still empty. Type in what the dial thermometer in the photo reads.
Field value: 100 °F
